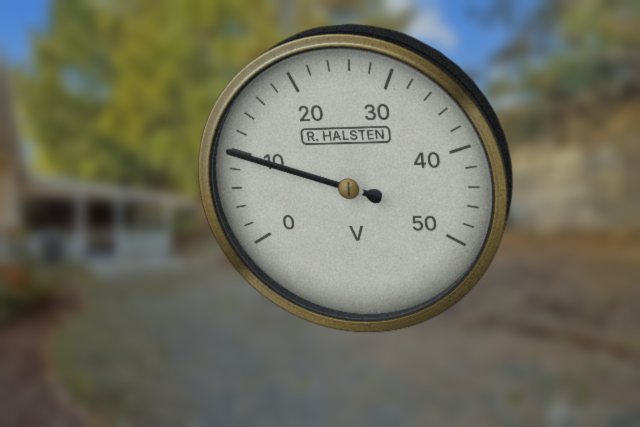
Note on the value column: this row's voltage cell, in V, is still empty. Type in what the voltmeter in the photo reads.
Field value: 10 V
